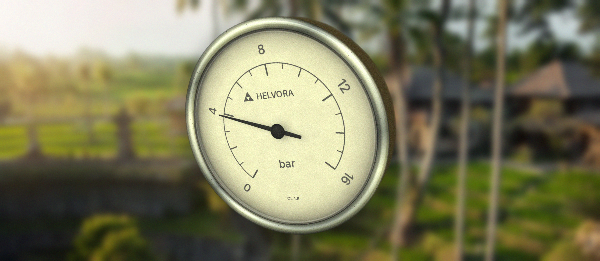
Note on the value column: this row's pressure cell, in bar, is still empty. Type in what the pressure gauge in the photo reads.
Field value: 4 bar
